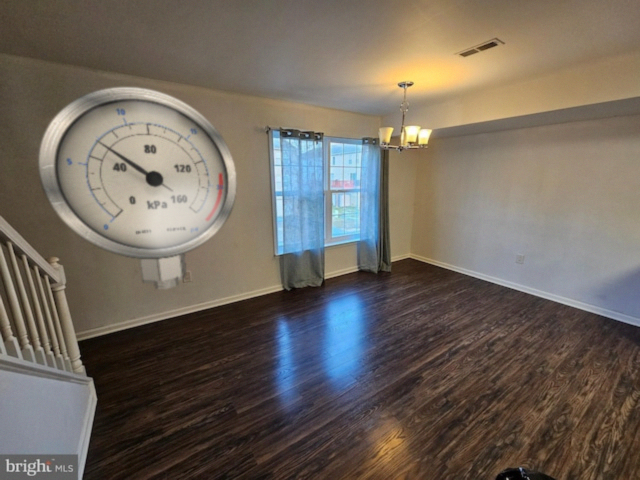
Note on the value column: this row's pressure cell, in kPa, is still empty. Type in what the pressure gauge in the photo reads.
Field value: 50 kPa
